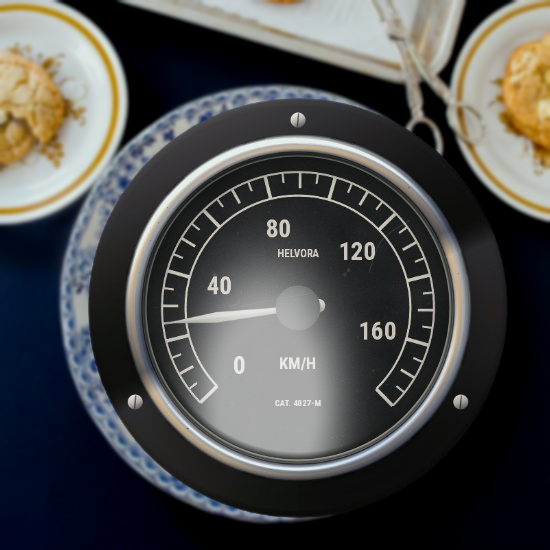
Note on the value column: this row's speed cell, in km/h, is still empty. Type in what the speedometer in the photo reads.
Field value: 25 km/h
